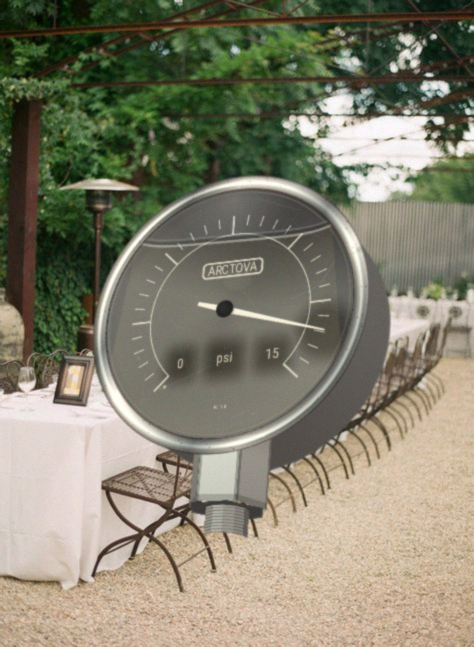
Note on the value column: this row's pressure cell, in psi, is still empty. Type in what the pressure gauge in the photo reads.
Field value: 13.5 psi
